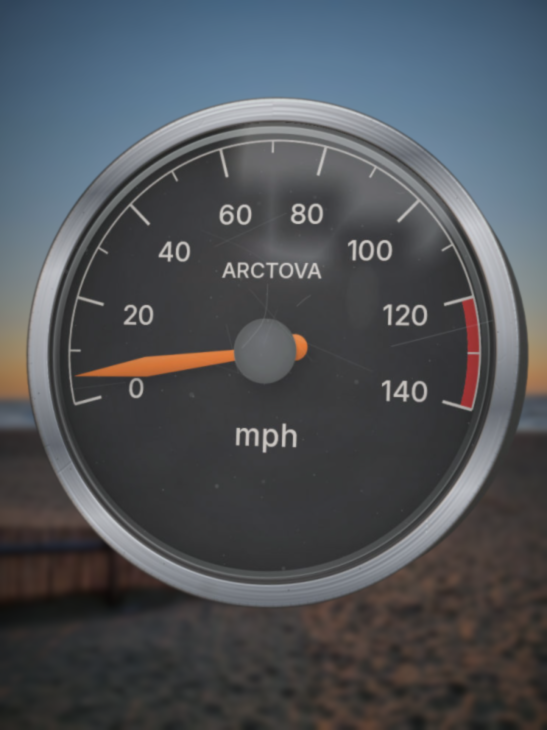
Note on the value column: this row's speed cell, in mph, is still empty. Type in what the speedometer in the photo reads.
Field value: 5 mph
